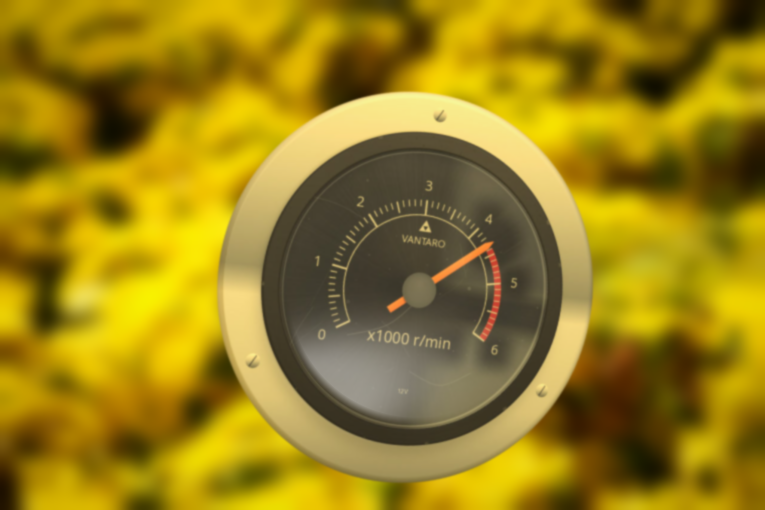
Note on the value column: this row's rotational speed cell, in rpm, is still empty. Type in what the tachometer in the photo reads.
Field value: 4300 rpm
